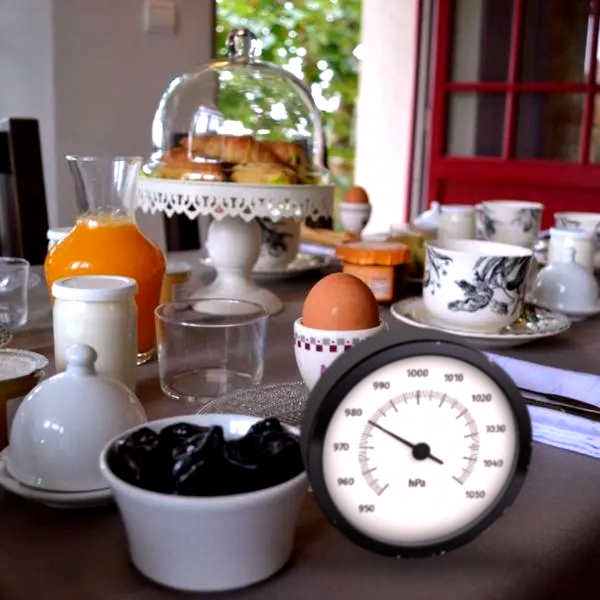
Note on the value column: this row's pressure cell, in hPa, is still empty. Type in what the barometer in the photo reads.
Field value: 980 hPa
